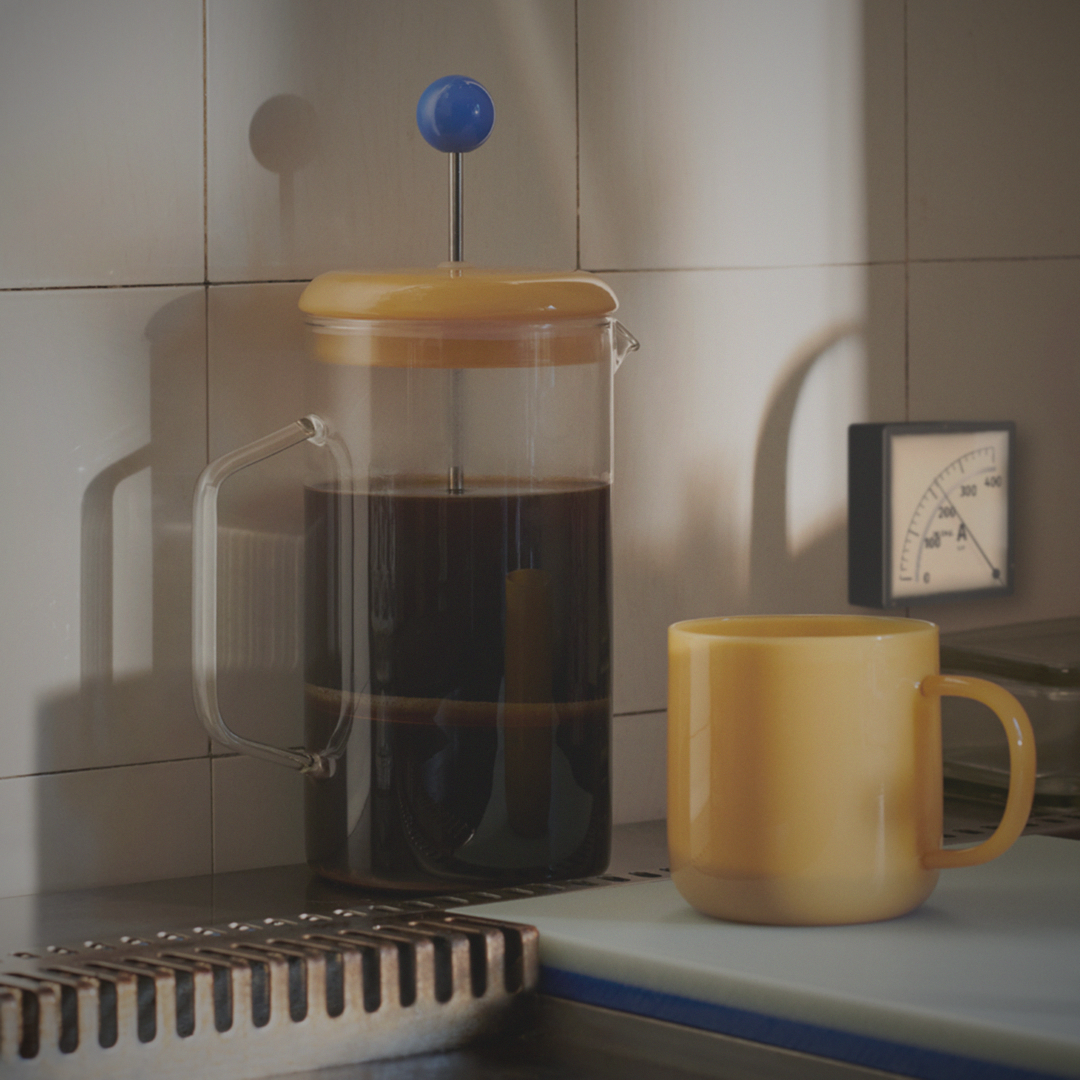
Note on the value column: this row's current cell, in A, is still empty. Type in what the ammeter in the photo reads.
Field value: 220 A
